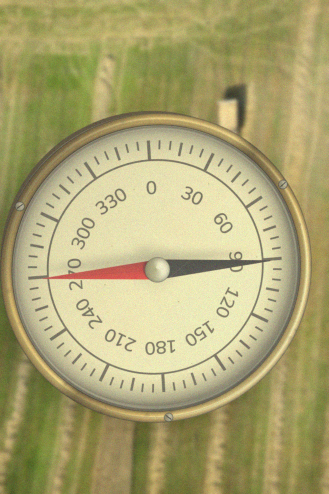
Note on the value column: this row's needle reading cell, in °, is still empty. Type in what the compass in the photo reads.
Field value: 270 °
